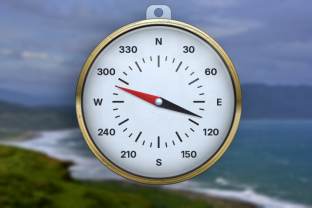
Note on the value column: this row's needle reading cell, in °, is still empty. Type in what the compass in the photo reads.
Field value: 290 °
